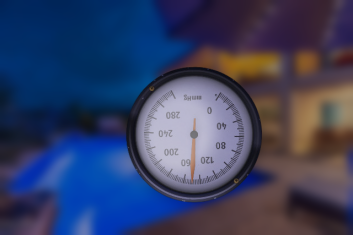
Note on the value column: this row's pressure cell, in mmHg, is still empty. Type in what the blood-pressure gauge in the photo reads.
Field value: 150 mmHg
